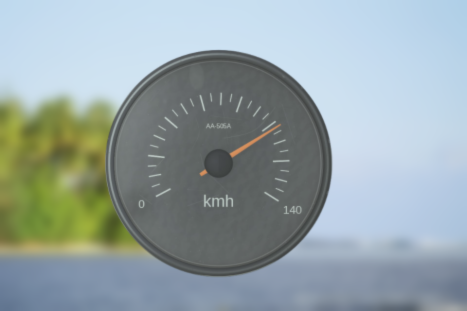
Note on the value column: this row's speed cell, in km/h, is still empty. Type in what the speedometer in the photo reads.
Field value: 102.5 km/h
